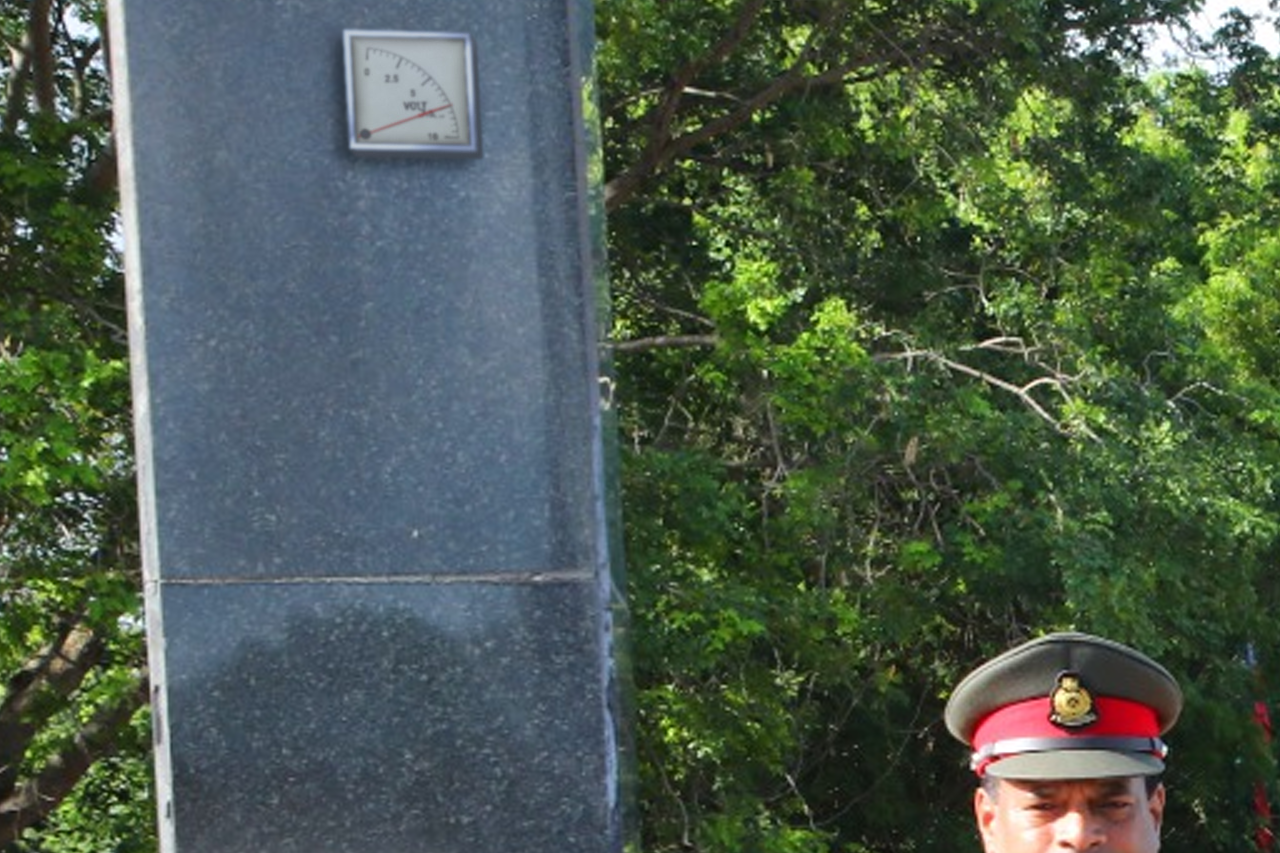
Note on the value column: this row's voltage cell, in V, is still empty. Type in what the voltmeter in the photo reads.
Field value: 7.5 V
